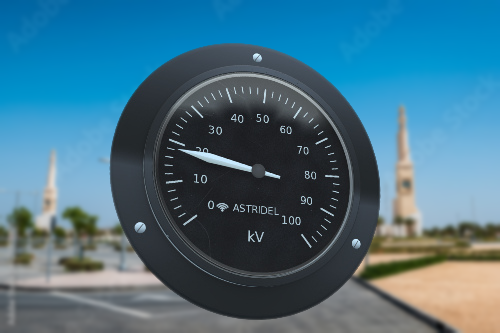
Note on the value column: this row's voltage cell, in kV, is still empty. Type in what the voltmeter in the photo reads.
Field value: 18 kV
